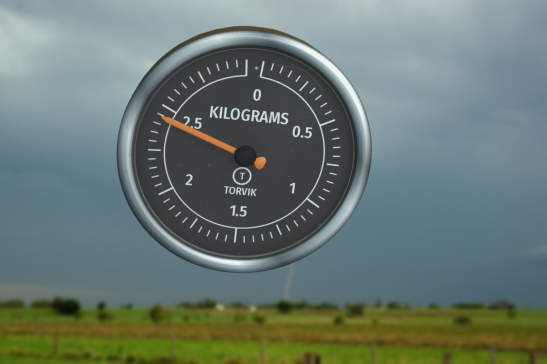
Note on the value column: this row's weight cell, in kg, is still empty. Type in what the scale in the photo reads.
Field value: 2.45 kg
